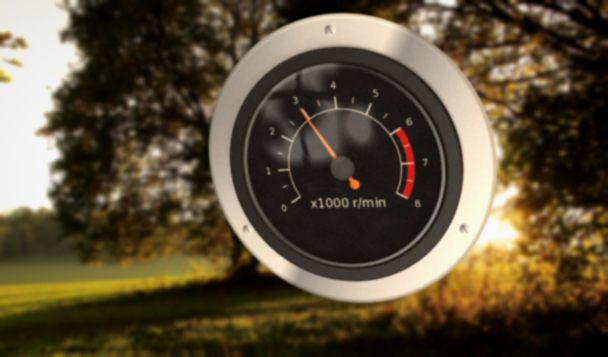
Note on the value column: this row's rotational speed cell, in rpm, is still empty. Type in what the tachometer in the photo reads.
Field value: 3000 rpm
